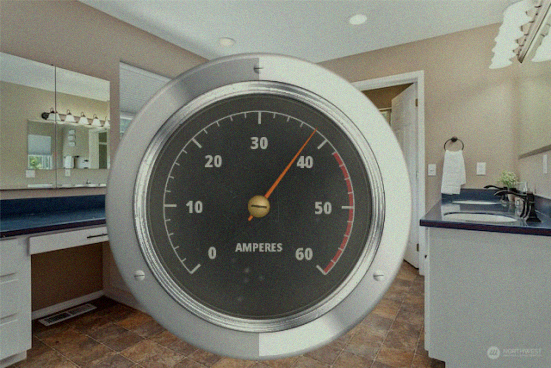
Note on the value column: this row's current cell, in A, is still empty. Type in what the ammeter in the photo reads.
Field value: 38 A
